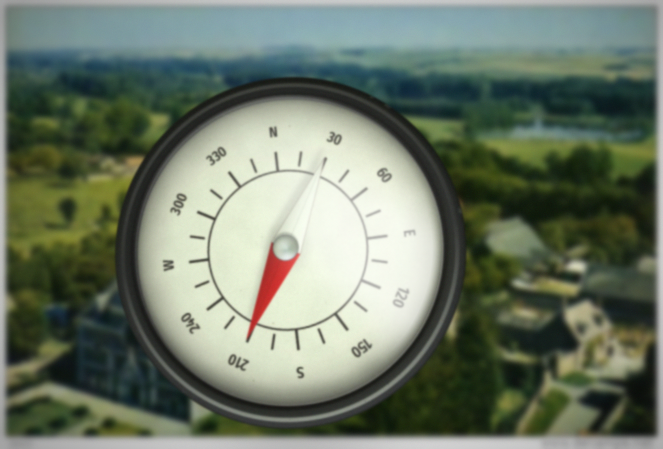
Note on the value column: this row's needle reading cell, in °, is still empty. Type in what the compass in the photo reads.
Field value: 210 °
